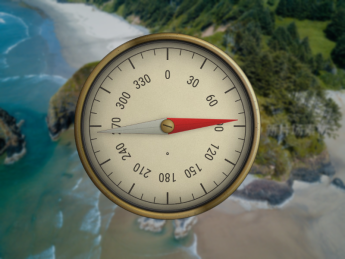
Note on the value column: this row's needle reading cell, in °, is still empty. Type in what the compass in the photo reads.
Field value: 85 °
